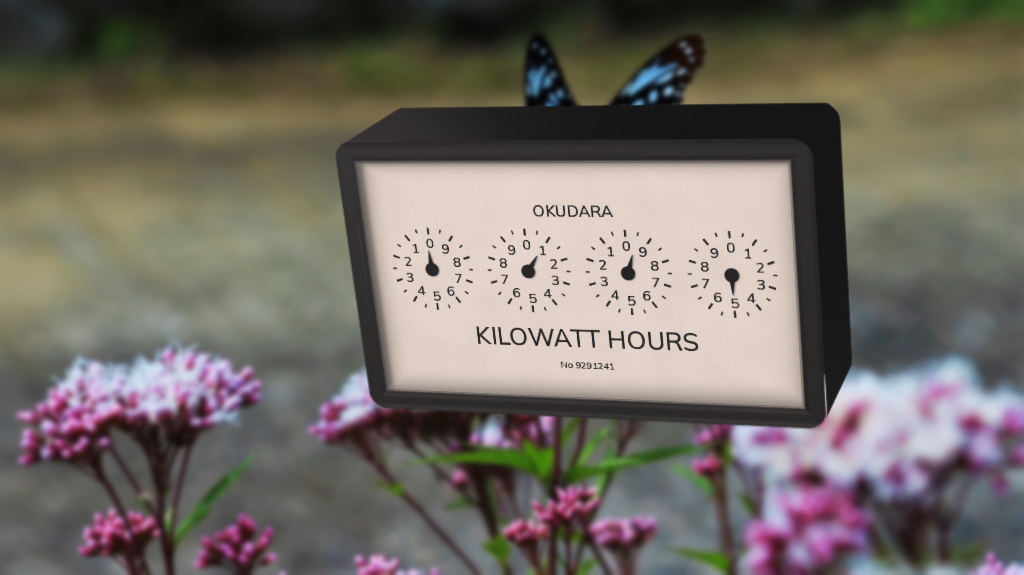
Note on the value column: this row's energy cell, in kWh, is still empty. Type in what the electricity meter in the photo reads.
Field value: 95 kWh
